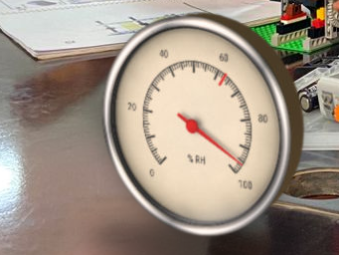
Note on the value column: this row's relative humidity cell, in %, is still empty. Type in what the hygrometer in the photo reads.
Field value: 95 %
